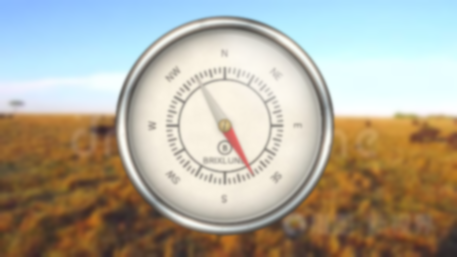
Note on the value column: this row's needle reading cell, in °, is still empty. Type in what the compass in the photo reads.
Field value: 150 °
